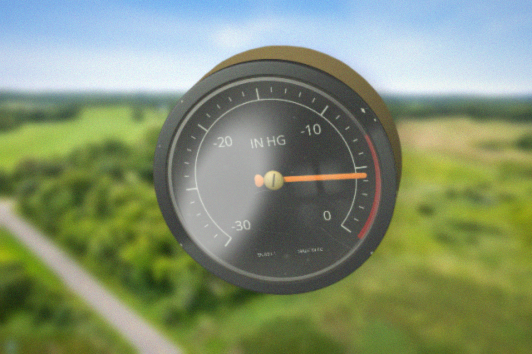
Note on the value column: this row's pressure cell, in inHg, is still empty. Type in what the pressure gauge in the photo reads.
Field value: -4.5 inHg
